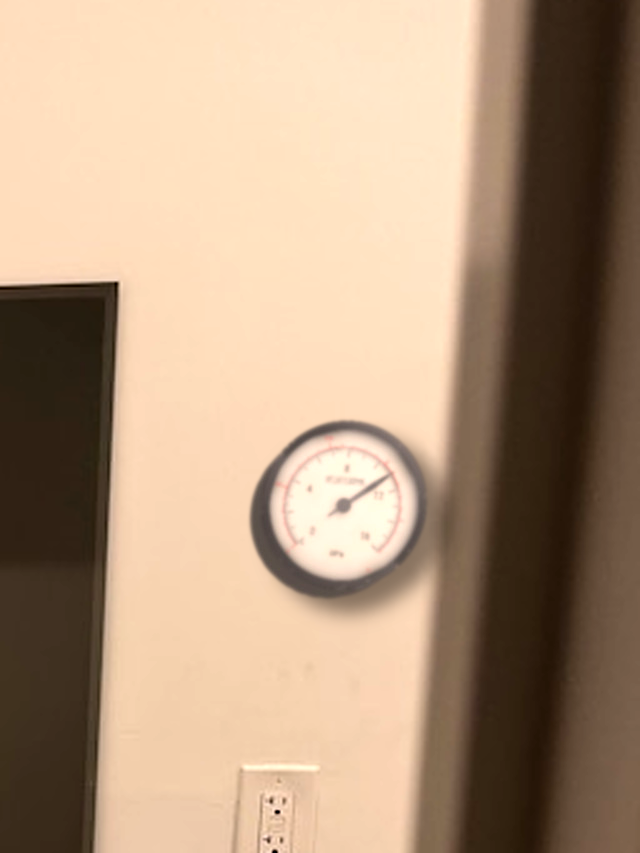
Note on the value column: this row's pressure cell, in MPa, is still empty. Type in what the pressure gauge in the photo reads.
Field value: 11 MPa
